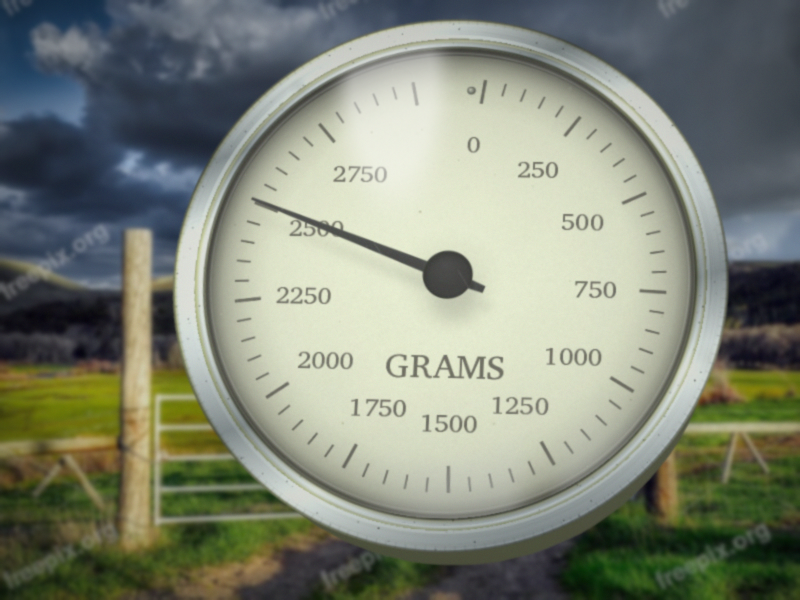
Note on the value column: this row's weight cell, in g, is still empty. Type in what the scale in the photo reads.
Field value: 2500 g
